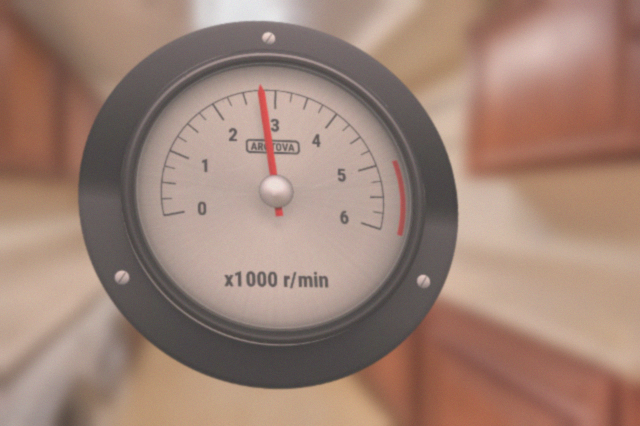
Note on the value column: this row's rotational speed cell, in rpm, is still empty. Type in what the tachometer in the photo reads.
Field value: 2750 rpm
